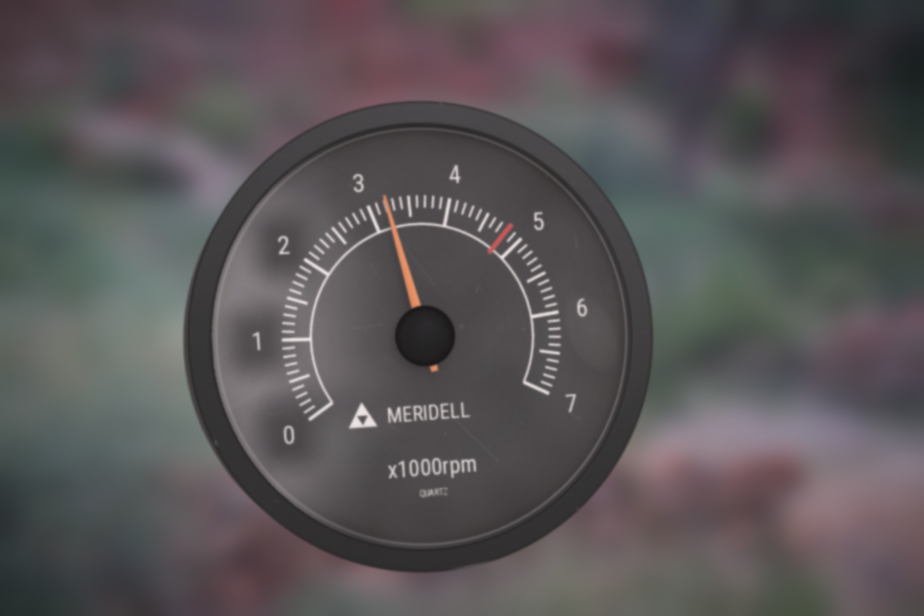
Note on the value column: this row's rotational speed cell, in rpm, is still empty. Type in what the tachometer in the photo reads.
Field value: 3200 rpm
